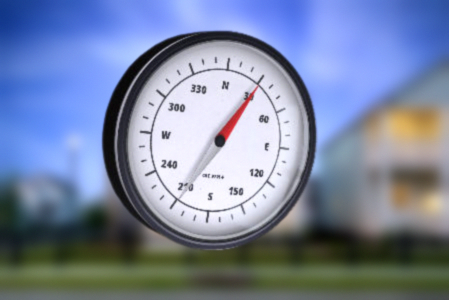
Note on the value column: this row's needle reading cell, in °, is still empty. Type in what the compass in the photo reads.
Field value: 30 °
